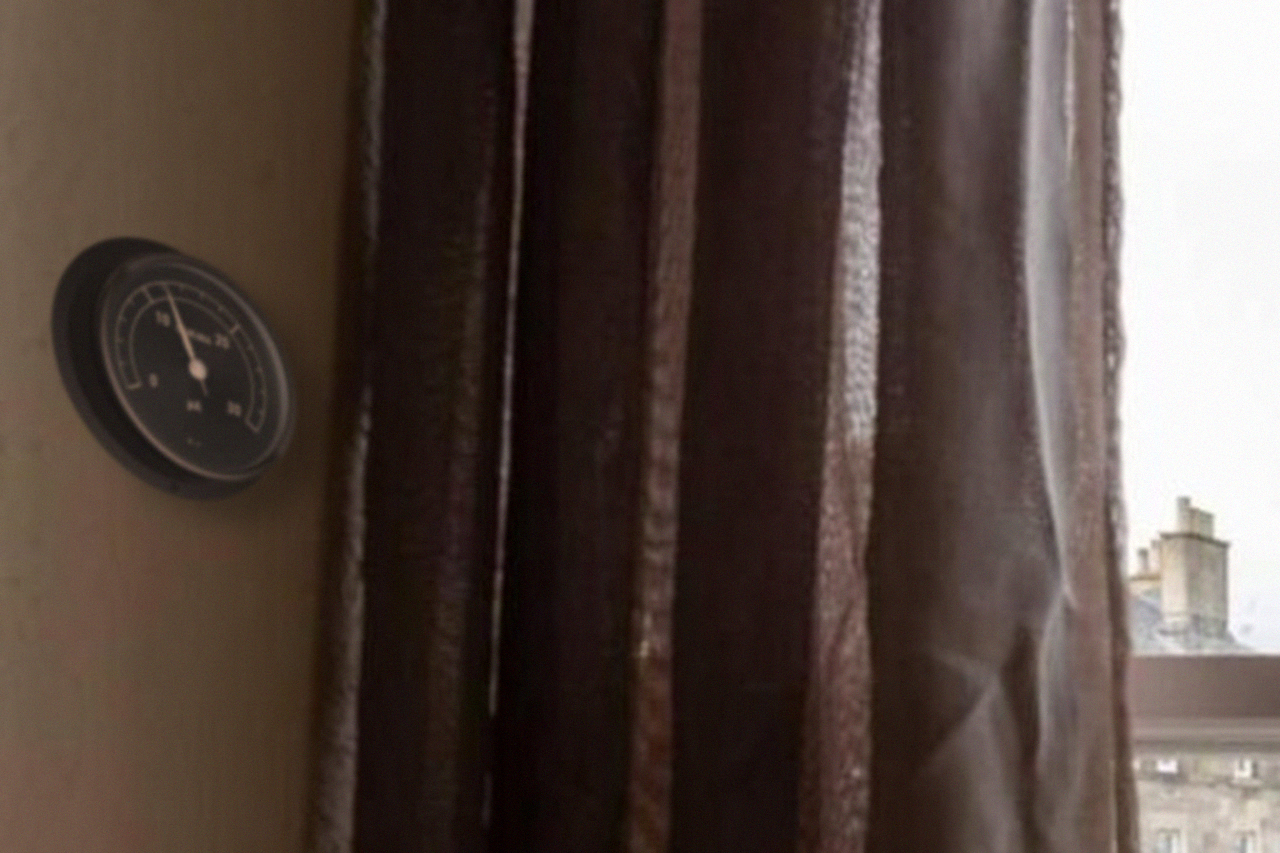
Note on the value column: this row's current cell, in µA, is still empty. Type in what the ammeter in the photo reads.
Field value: 12 µA
